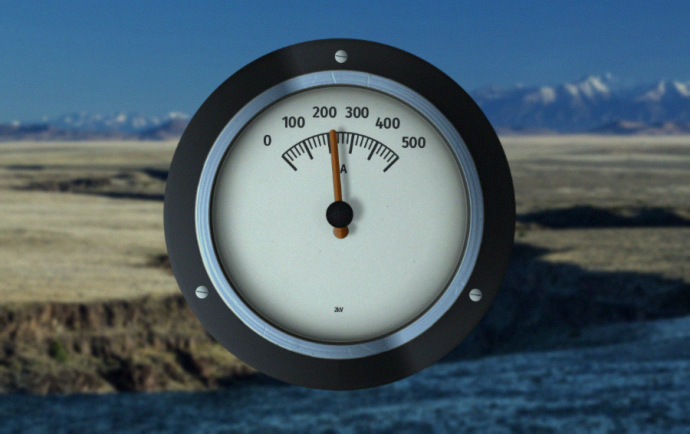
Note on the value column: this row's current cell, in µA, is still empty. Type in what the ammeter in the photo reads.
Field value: 220 µA
